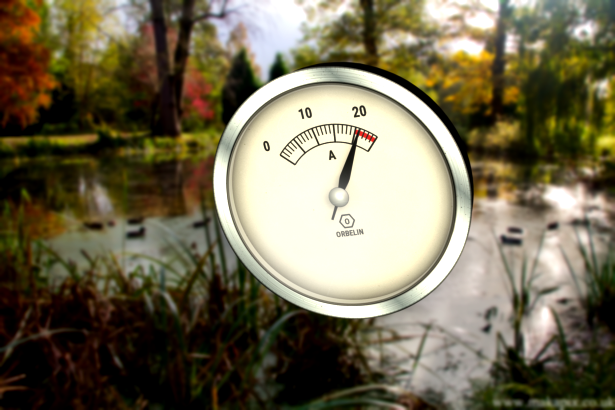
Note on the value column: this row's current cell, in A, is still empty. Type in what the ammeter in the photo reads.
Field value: 21 A
